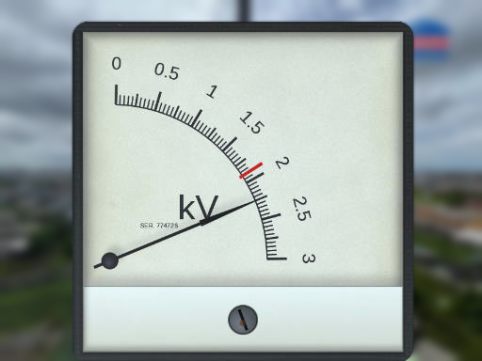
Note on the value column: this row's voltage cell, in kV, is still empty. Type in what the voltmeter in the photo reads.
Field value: 2.25 kV
